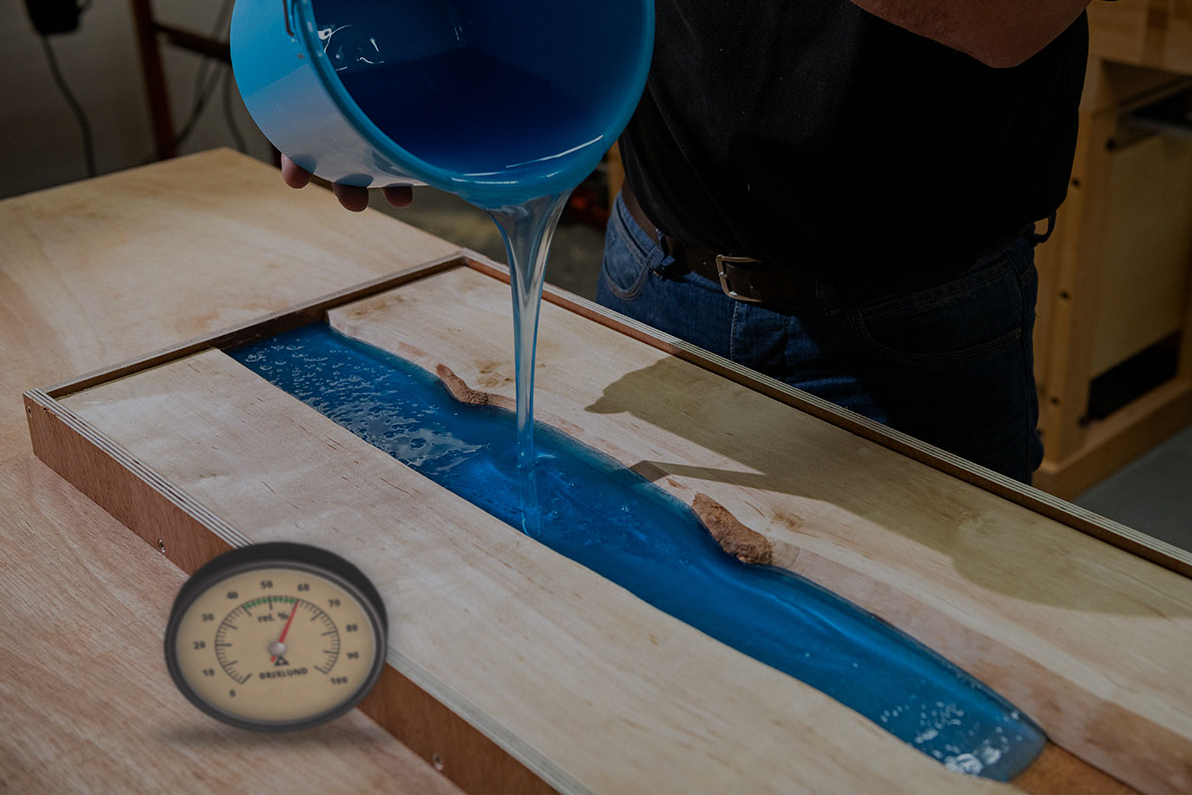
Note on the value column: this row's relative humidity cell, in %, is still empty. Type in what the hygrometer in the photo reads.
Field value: 60 %
